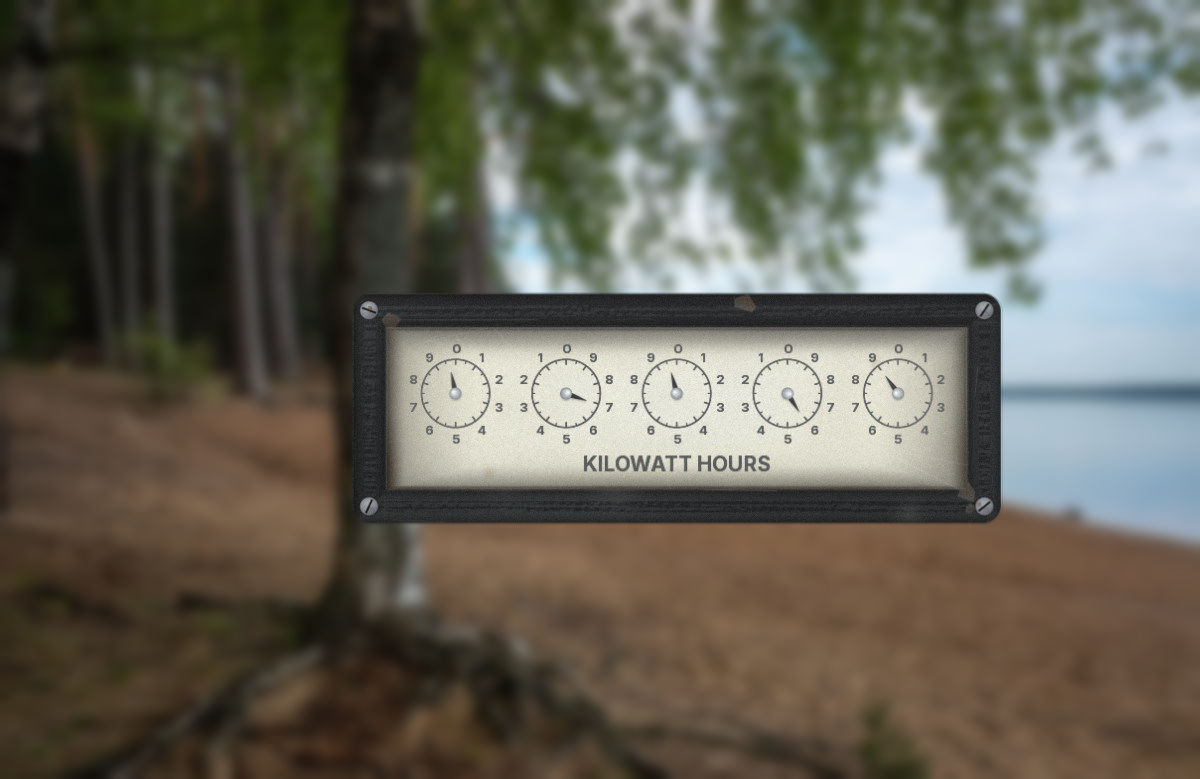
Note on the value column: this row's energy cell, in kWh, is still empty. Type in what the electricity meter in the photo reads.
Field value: 96959 kWh
